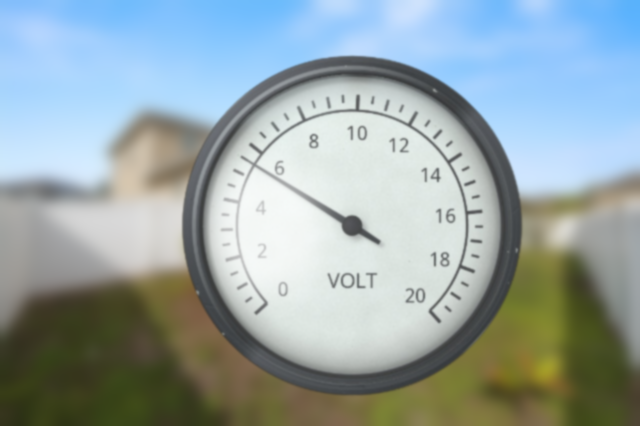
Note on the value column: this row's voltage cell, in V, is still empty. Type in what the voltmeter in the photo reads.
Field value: 5.5 V
